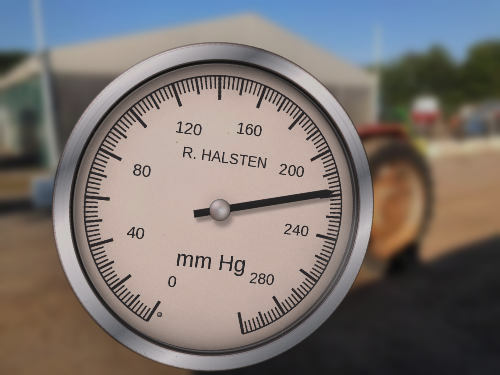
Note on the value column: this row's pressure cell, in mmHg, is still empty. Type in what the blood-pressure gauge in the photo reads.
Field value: 218 mmHg
